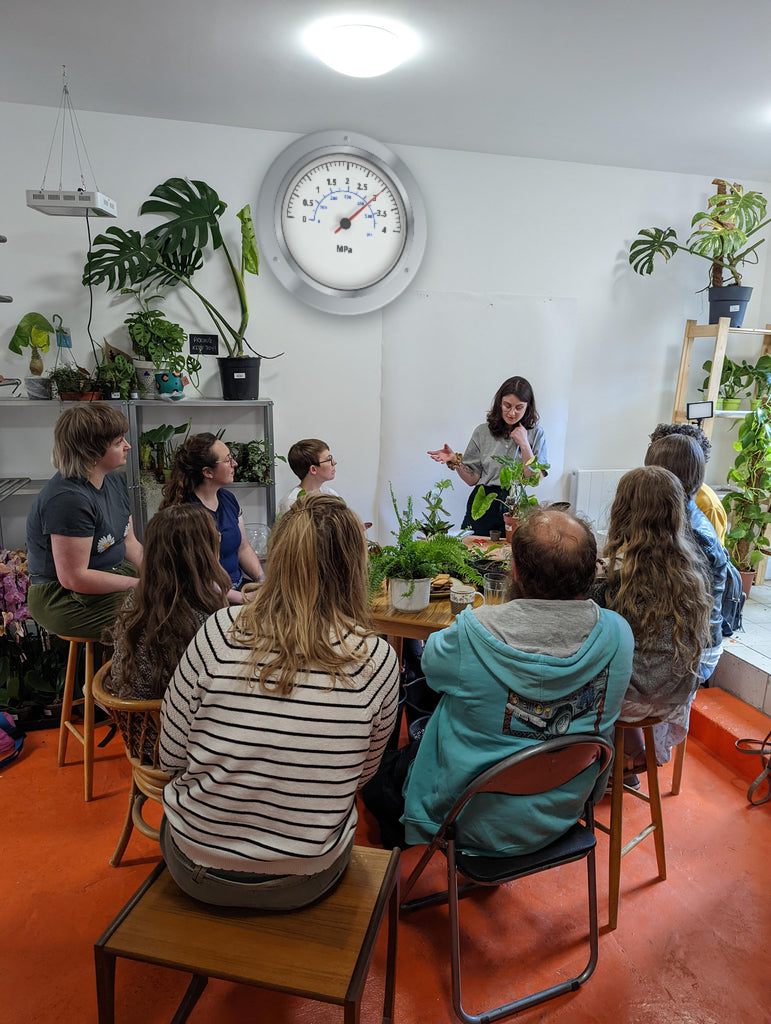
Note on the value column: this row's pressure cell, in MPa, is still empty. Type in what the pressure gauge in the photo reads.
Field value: 3 MPa
